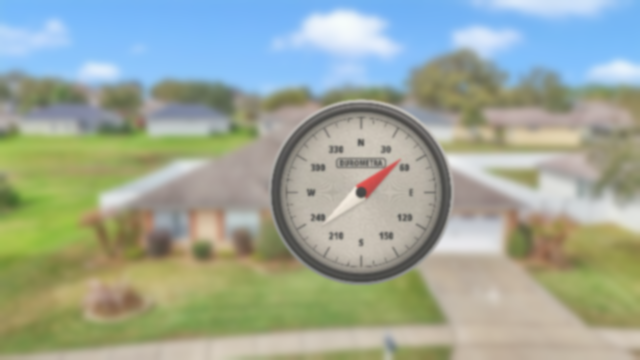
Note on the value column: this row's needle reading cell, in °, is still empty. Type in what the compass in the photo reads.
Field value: 50 °
